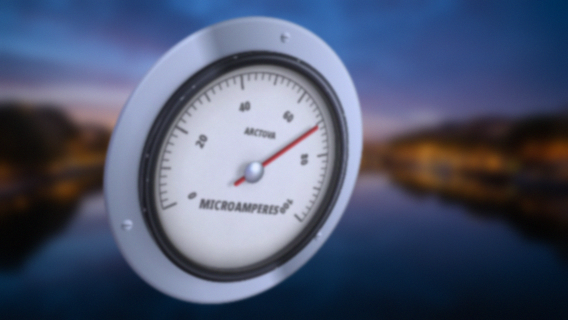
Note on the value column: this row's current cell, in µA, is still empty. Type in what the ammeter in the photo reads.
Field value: 70 µA
